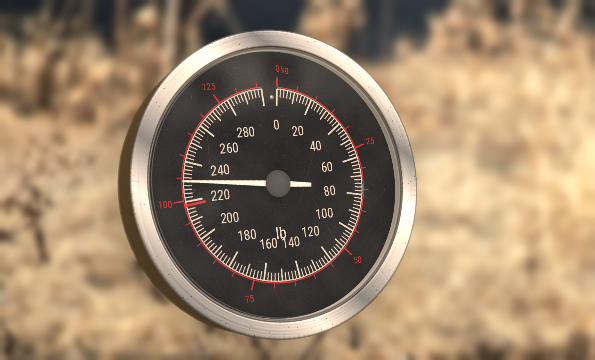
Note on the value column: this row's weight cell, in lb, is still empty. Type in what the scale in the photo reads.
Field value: 230 lb
